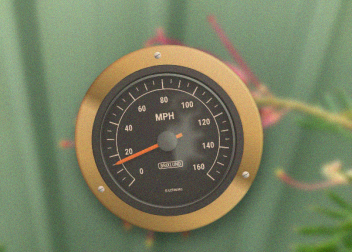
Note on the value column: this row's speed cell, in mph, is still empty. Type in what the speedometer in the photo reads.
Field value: 15 mph
